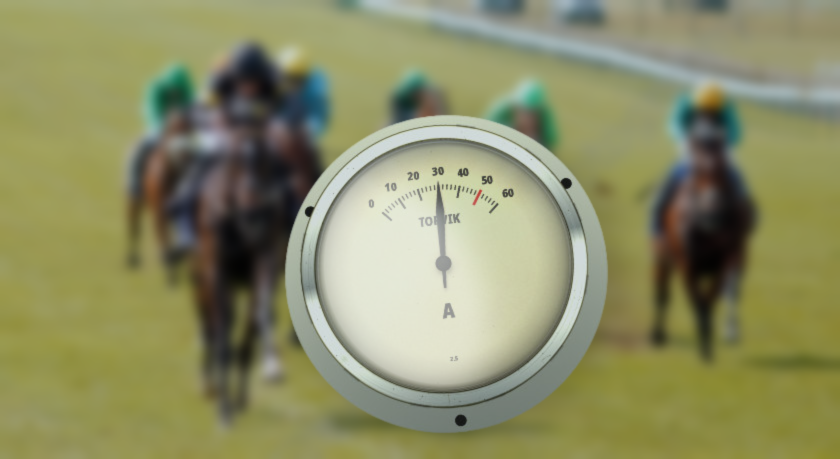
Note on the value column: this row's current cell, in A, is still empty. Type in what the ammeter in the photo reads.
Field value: 30 A
